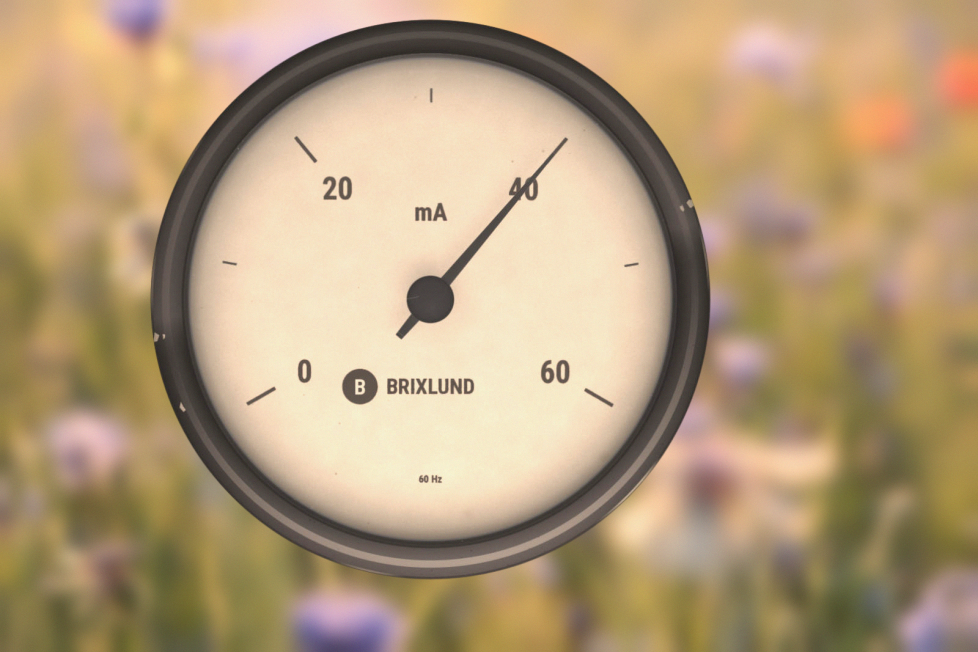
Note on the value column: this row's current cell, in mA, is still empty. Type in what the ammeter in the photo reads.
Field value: 40 mA
